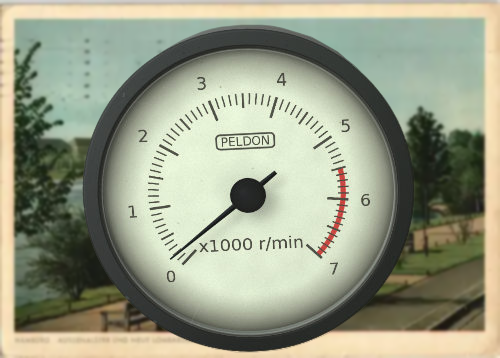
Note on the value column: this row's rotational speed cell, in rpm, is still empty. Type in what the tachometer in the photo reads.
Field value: 200 rpm
